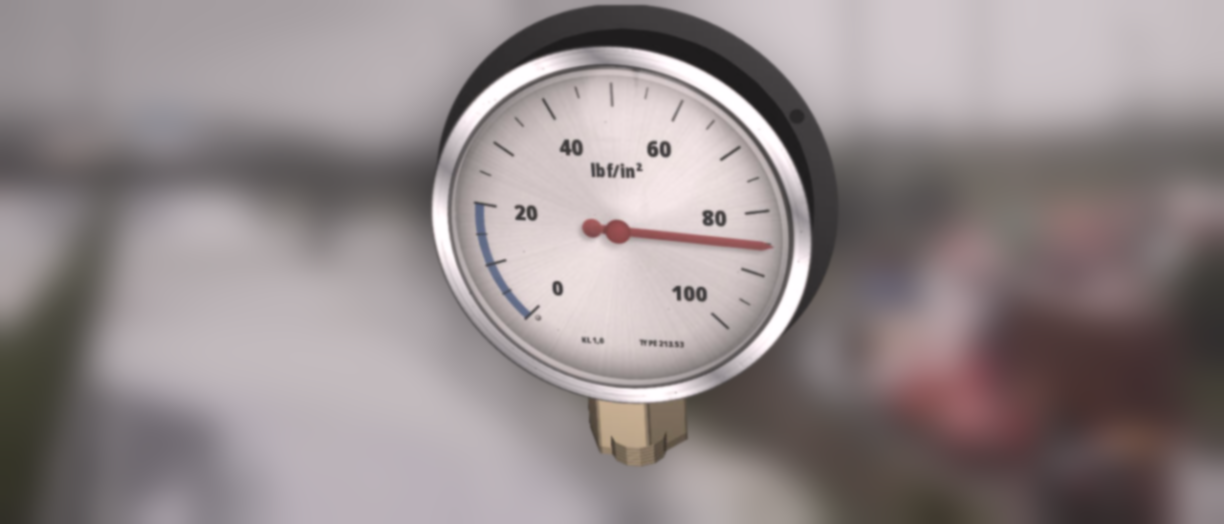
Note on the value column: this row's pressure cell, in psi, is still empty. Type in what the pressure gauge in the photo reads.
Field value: 85 psi
